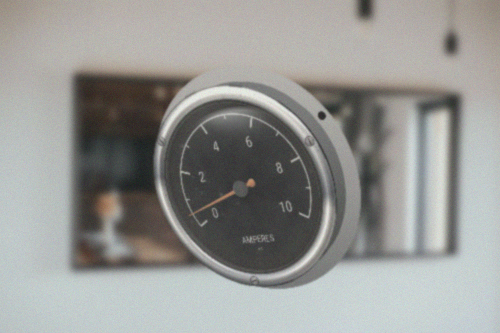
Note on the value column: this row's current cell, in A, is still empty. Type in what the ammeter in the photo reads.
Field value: 0.5 A
